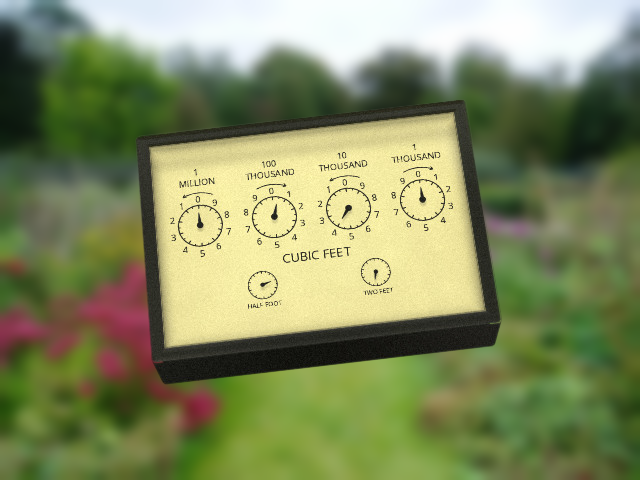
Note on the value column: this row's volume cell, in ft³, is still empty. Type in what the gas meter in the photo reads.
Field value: 4000 ft³
